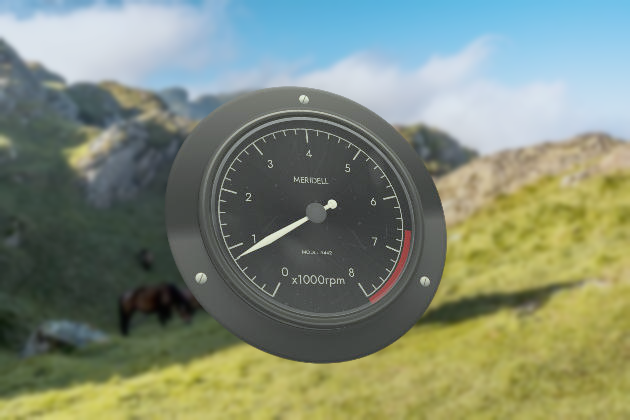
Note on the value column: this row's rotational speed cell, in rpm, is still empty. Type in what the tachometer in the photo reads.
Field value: 800 rpm
